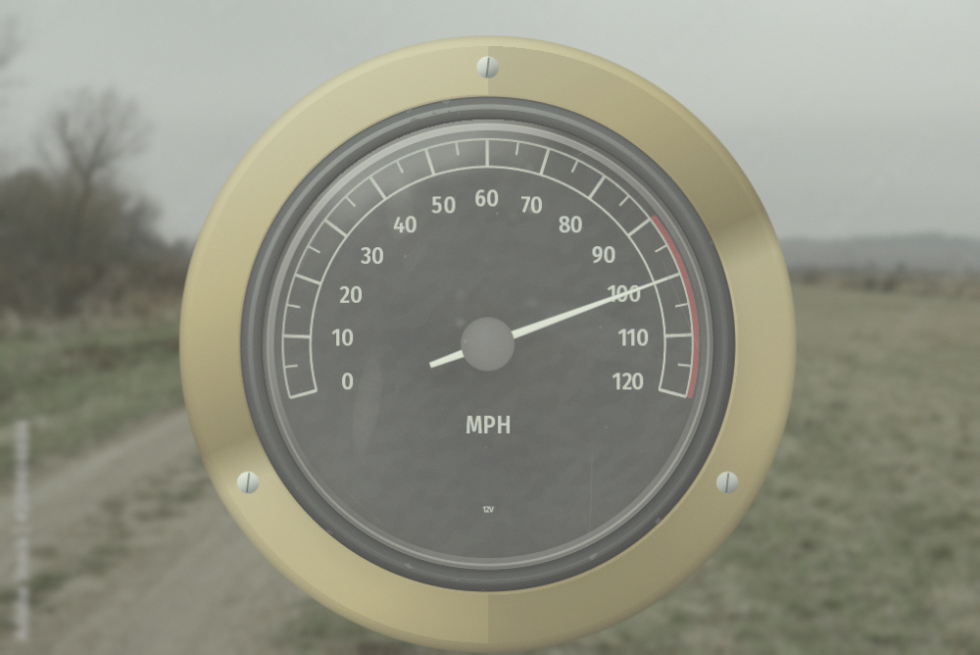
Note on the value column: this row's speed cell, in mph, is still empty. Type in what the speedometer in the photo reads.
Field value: 100 mph
